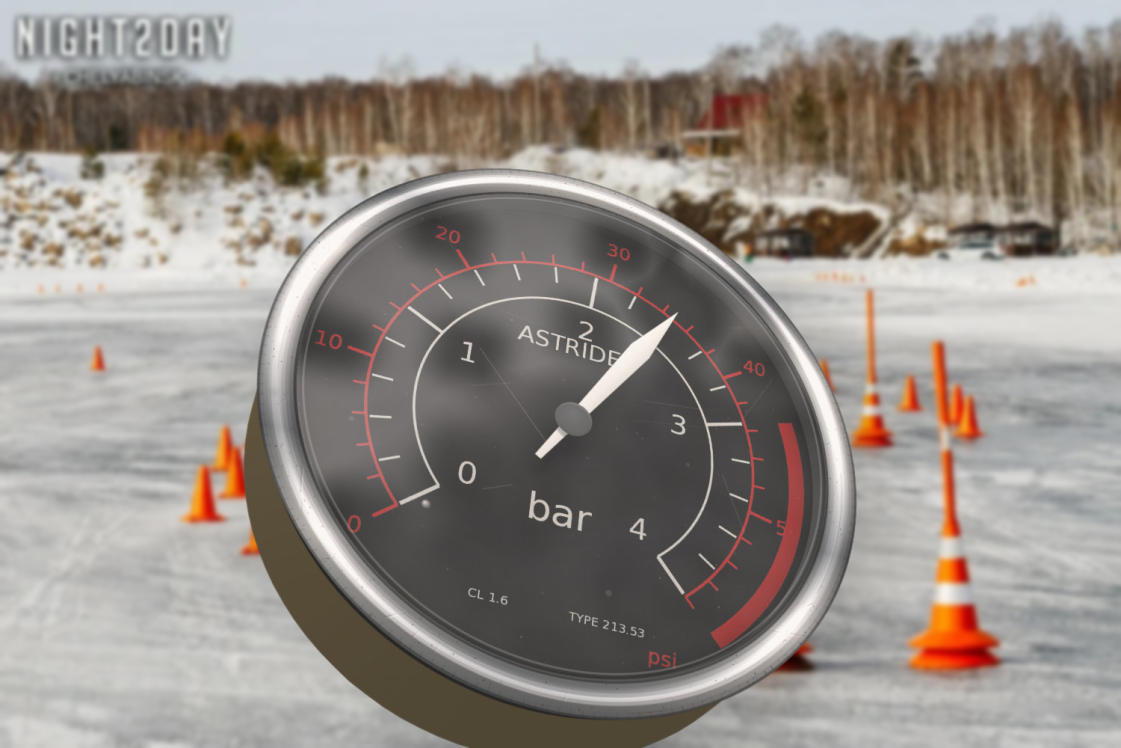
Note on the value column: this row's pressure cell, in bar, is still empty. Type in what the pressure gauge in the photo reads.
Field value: 2.4 bar
